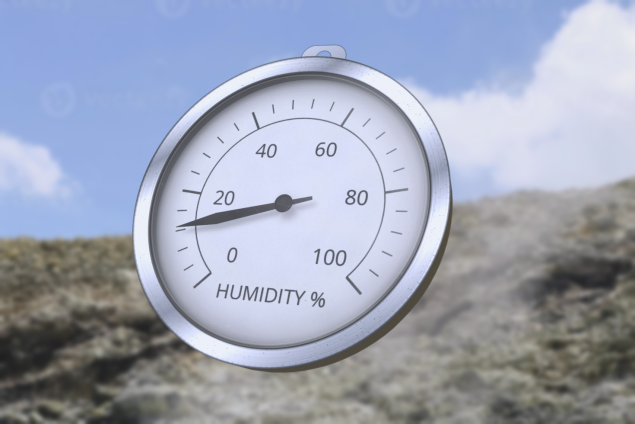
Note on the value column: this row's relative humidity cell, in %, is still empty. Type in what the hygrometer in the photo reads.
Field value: 12 %
